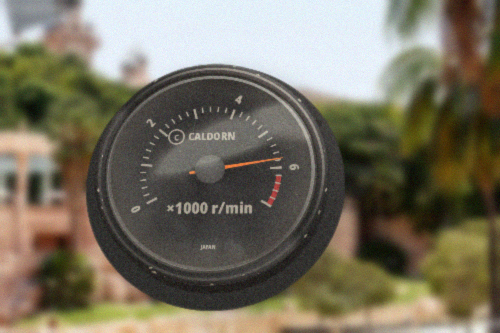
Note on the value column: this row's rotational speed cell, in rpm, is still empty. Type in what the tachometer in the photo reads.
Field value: 5800 rpm
